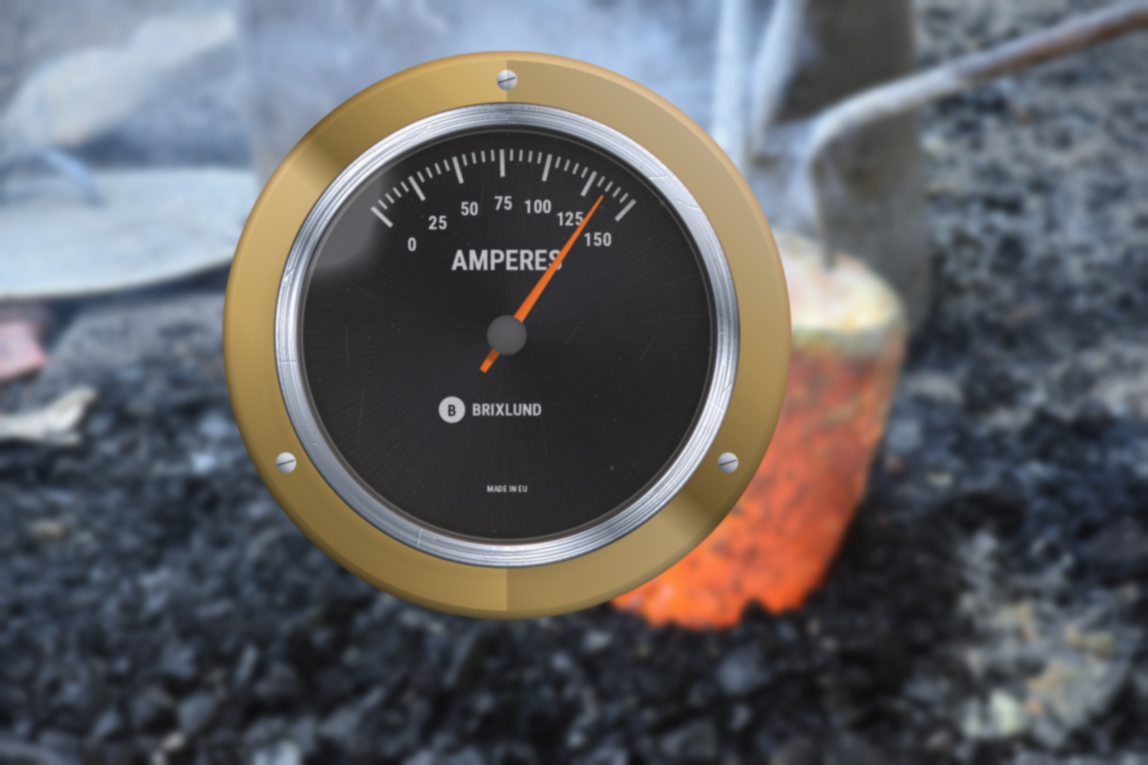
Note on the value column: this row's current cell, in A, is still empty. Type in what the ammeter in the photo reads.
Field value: 135 A
